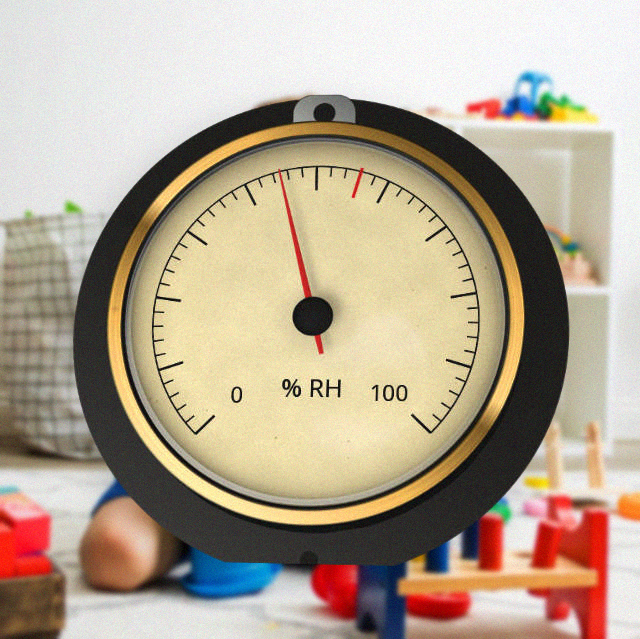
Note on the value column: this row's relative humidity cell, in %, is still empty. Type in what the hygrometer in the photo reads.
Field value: 45 %
